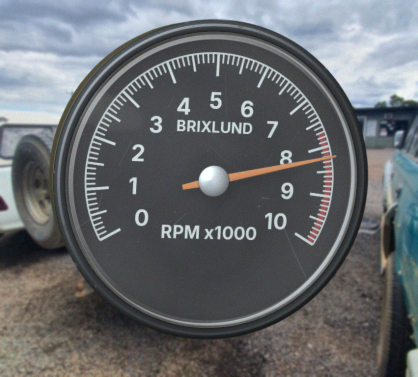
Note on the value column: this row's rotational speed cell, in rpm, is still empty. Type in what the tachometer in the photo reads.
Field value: 8200 rpm
